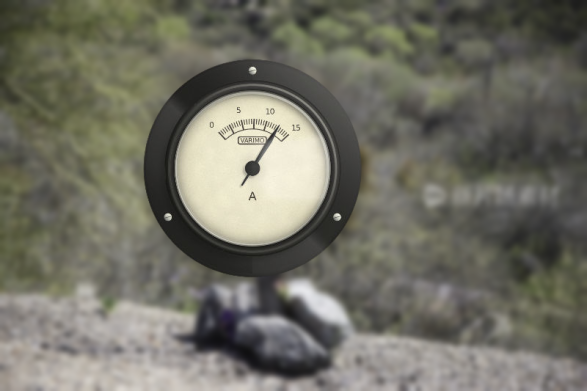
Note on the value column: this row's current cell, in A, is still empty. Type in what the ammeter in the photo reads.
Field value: 12.5 A
